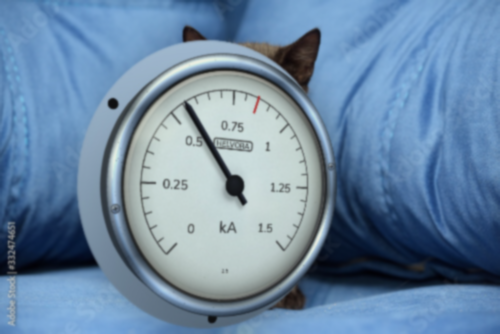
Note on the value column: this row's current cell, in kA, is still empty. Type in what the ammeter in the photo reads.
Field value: 0.55 kA
